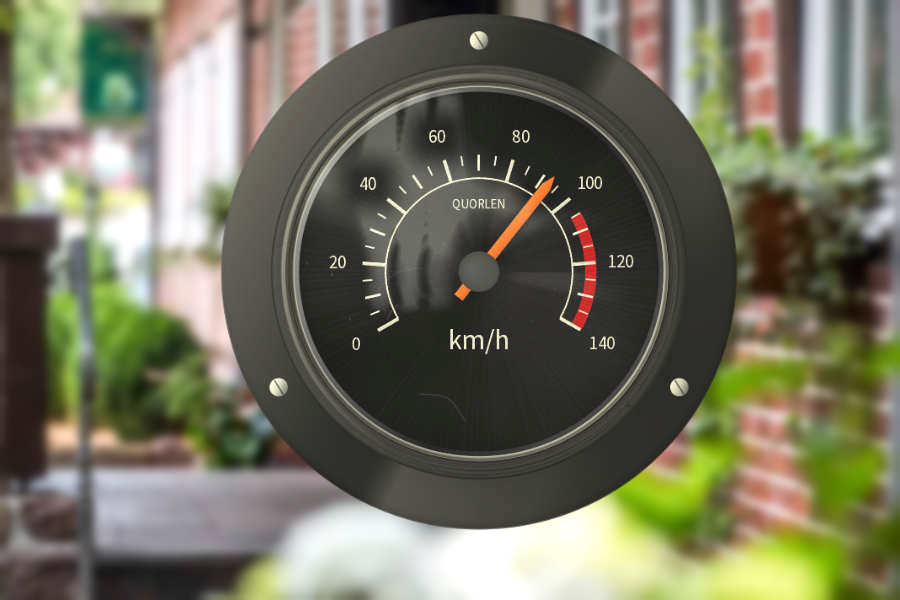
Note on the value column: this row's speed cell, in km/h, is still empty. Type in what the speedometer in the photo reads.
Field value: 92.5 km/h
